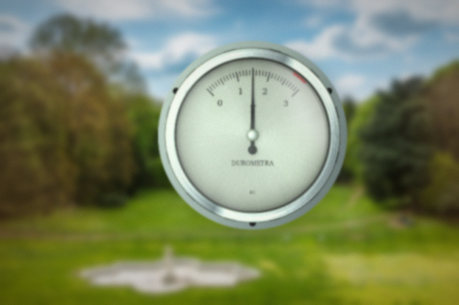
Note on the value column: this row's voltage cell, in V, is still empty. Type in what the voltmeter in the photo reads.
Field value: 1.5 V
